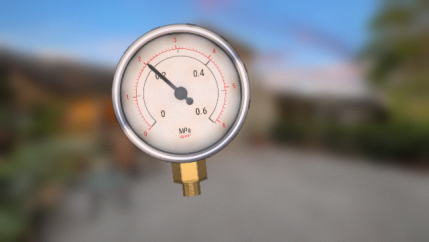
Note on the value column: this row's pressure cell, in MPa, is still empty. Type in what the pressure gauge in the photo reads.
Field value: 0.2 MPa
